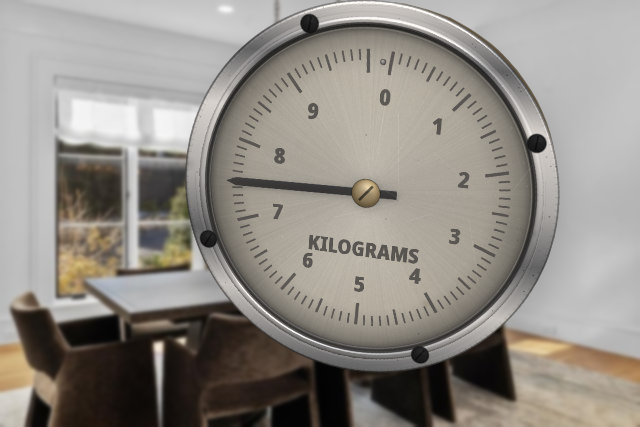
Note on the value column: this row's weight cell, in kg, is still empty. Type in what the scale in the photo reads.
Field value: 7.5 kg
